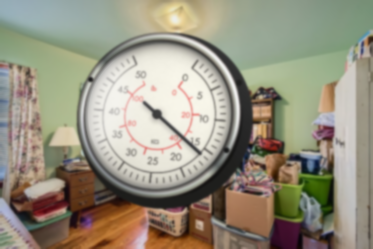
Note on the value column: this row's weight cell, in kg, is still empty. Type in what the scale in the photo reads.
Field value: 16 kg
